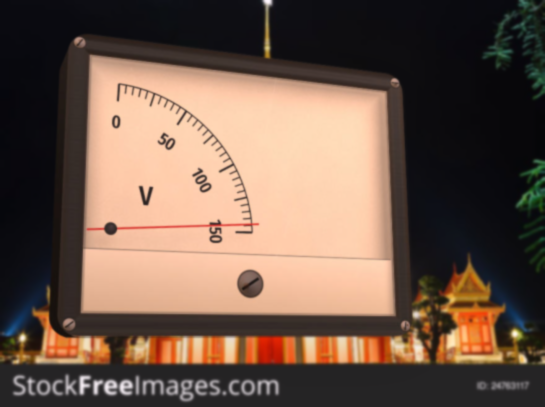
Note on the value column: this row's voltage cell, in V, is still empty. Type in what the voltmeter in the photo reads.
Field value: 145 V
